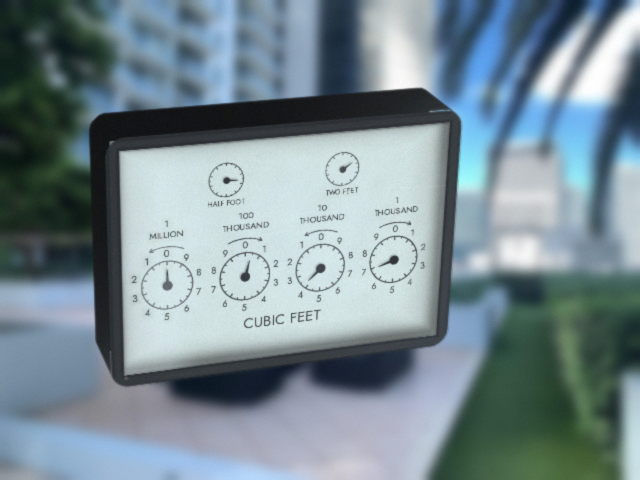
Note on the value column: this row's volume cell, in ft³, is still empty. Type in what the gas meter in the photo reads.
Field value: 3700 ft³
